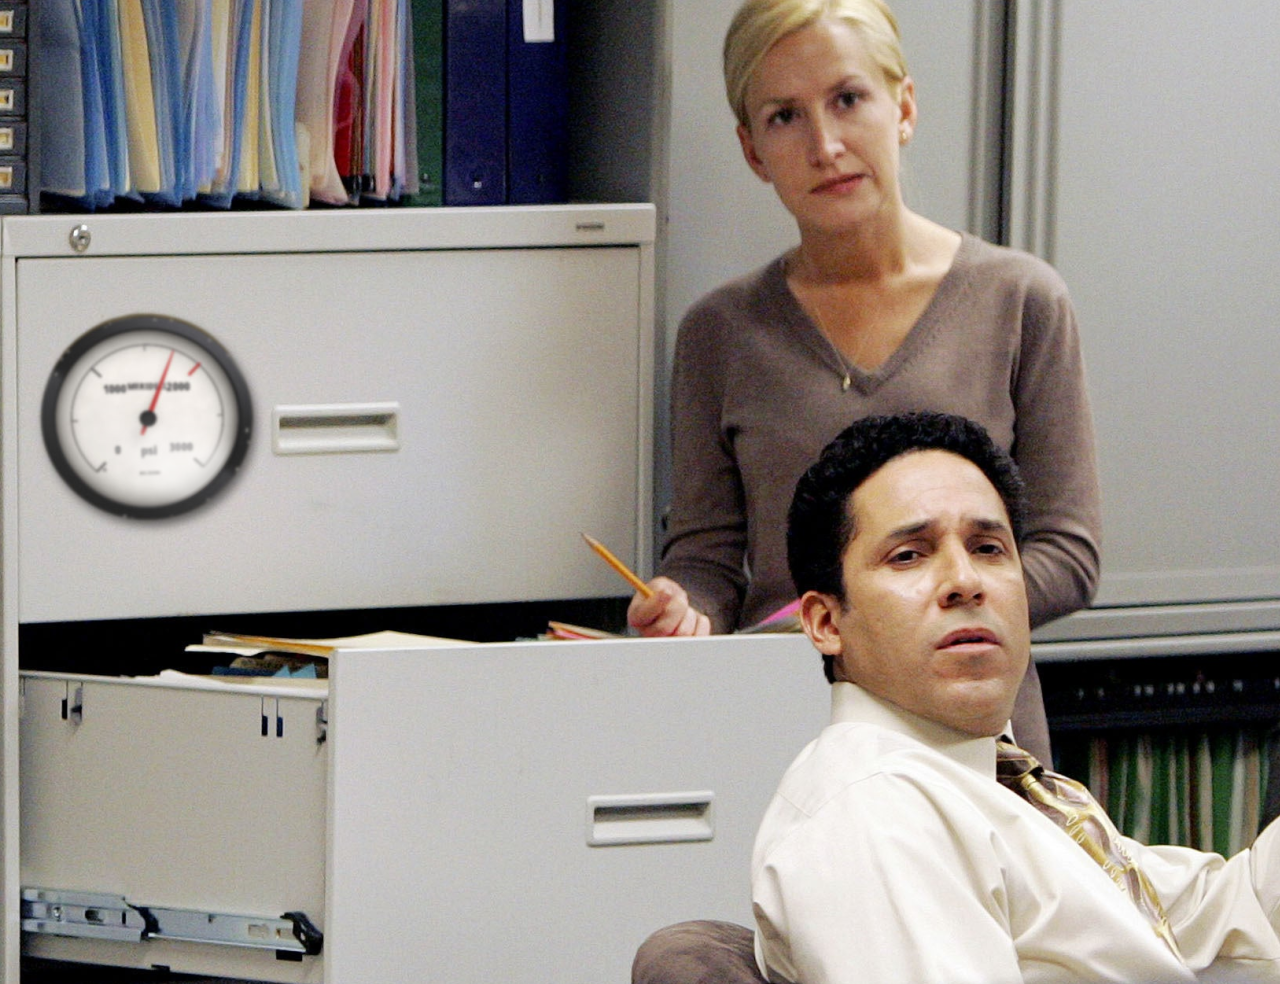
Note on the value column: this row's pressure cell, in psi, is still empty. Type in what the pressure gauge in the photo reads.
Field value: 1750 psi
